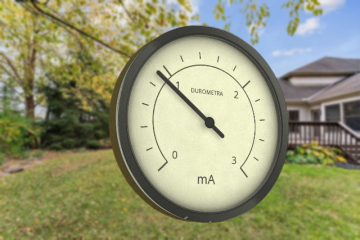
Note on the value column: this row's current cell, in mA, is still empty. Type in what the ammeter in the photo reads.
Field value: 0.9 mA
